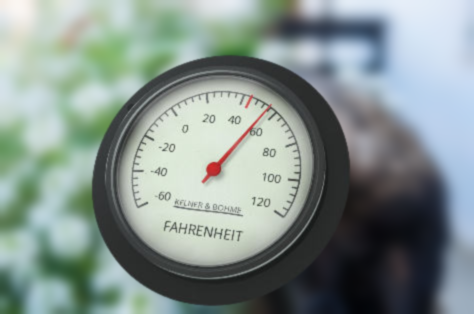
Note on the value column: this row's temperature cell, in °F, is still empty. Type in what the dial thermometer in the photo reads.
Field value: 56 °F
